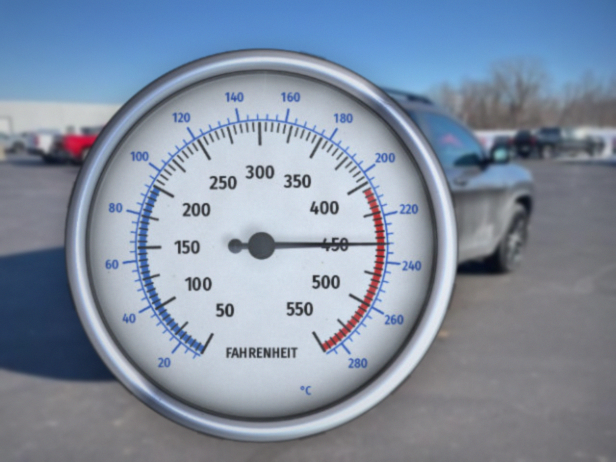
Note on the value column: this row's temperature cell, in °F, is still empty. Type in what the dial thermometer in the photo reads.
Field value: 450 °F
